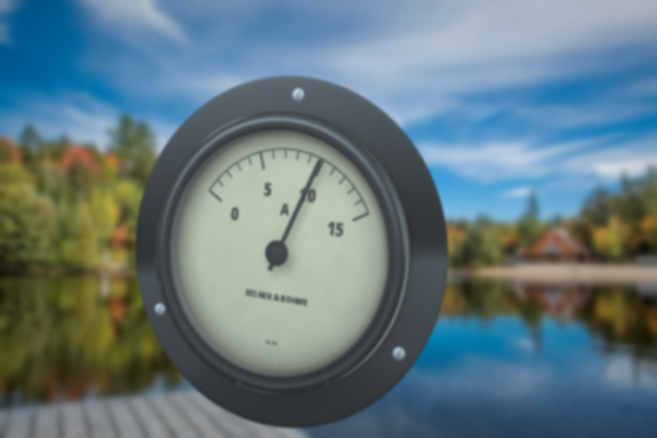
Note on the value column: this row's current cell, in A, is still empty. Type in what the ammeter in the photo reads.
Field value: 10 A
